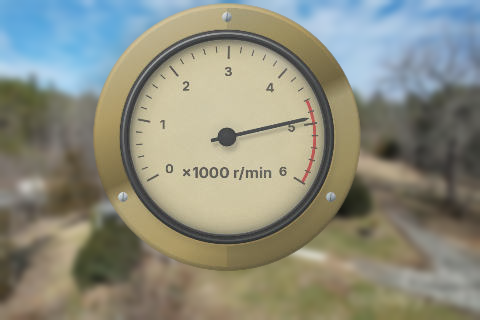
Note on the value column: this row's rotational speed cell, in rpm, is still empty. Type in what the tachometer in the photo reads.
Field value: 4900 rpm
